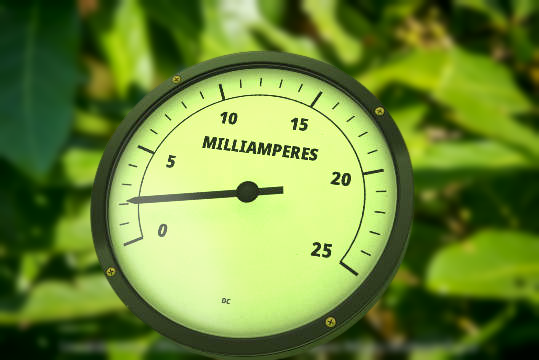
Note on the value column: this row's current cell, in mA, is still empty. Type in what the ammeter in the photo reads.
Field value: 2 mA
